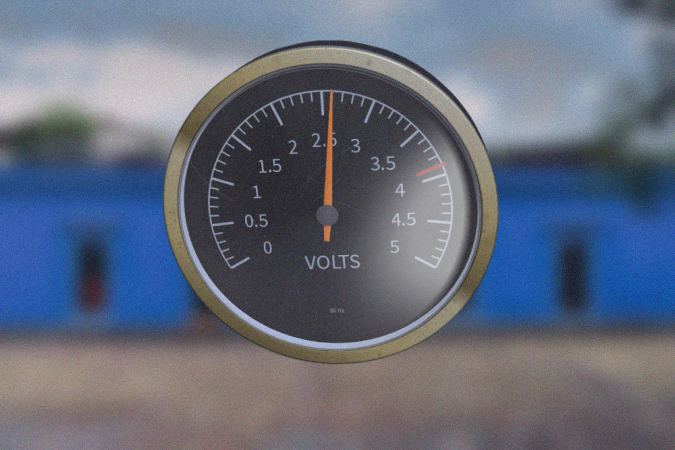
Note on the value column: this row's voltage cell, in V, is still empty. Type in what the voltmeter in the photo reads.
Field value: 2.6 V
